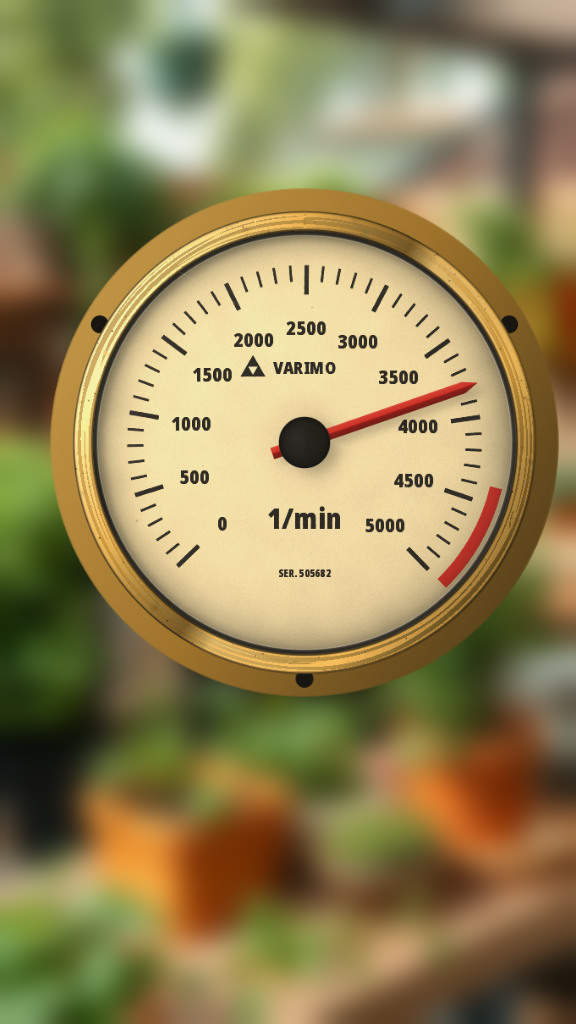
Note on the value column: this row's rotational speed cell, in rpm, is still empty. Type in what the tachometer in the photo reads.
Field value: 3800 rpm
